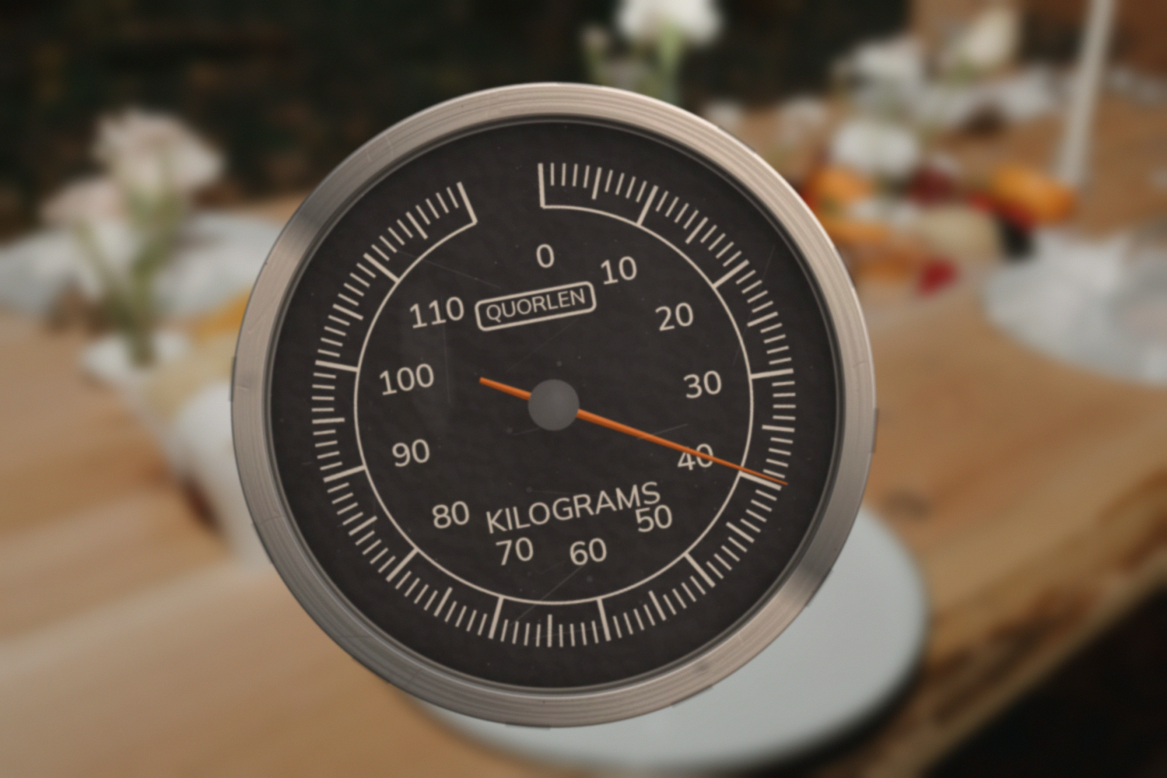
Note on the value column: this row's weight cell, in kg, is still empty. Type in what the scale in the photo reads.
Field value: 39.5 kg
